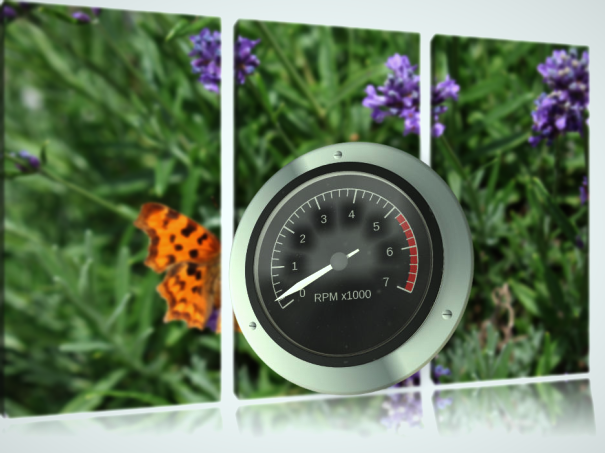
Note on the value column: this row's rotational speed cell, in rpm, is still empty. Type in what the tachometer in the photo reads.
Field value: 200 rpm
